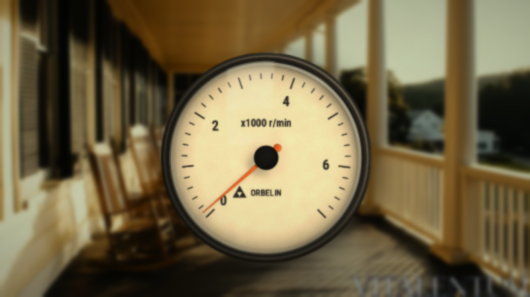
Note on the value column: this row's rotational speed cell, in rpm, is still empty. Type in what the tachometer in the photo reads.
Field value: 100 rpm
